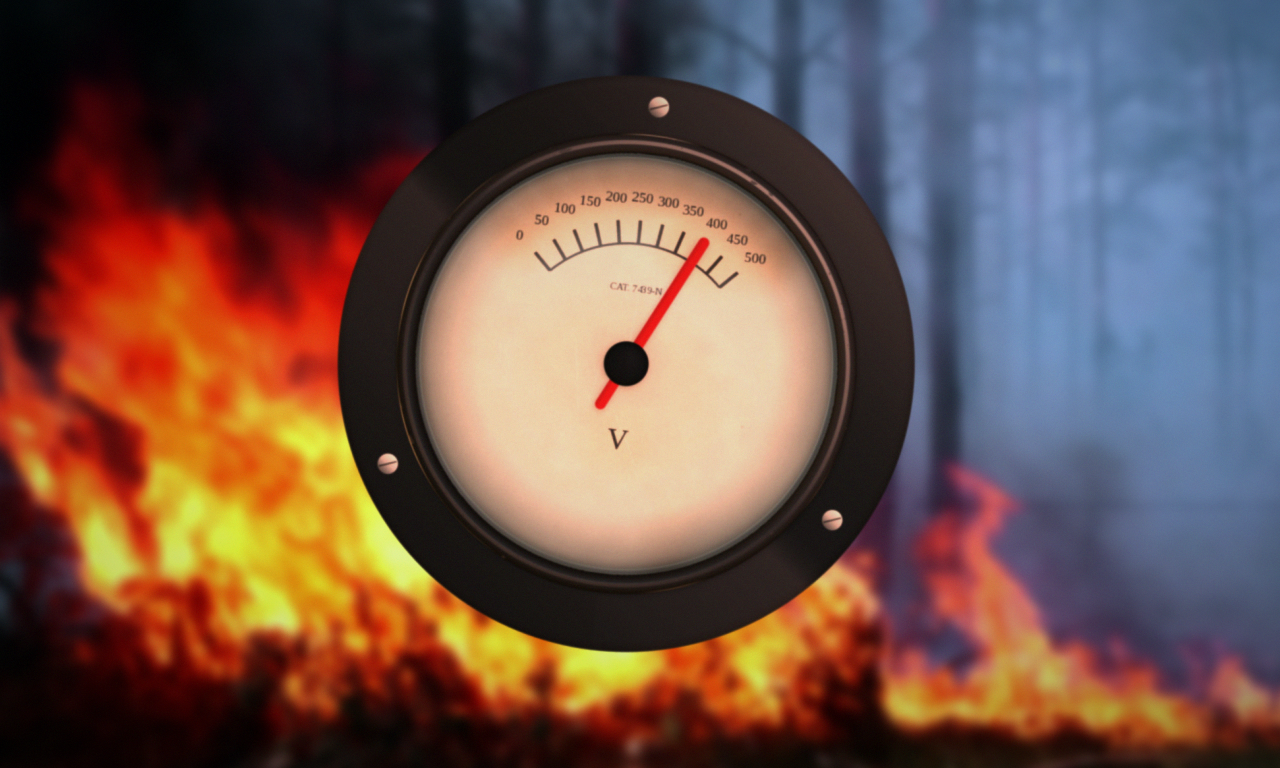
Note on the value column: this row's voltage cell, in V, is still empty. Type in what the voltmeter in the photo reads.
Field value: 400 V
